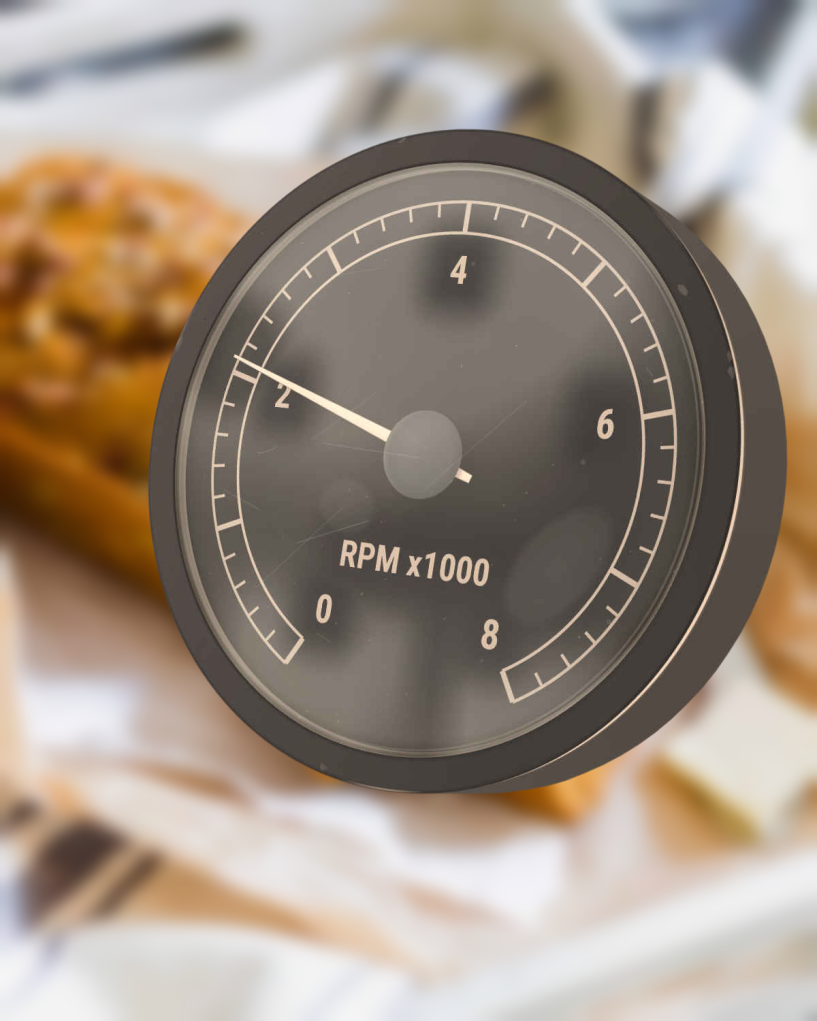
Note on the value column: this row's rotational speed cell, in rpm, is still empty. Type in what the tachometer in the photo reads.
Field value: 2100 rpm
